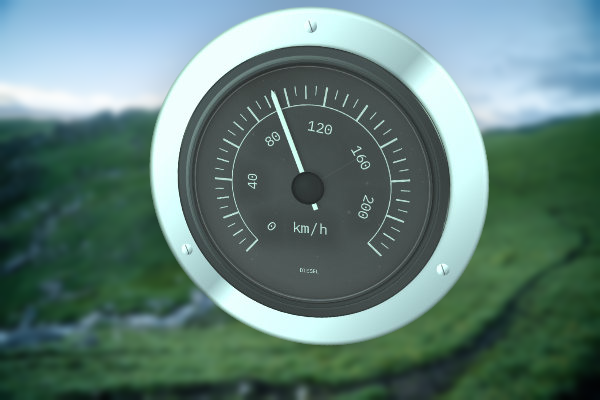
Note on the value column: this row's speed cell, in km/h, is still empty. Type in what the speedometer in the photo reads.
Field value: 95 km/h
